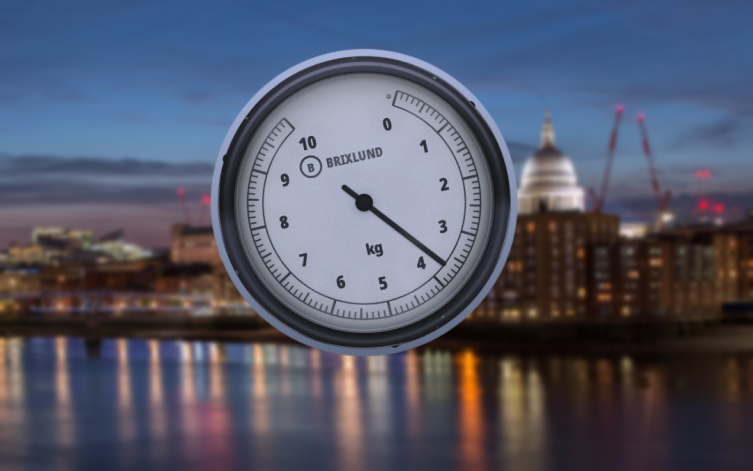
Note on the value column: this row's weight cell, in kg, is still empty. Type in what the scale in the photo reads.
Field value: 3.7 kg
